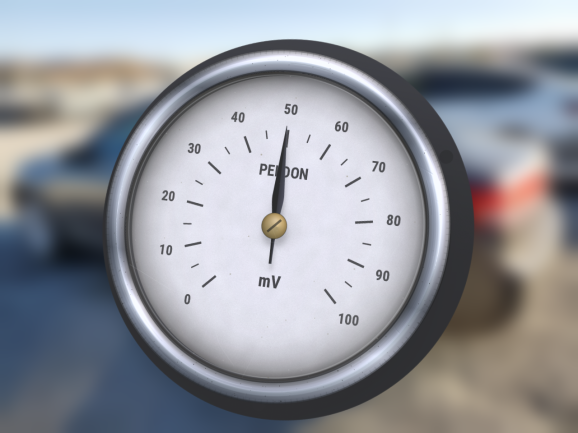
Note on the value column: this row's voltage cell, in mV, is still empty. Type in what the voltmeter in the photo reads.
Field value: 50 mV
